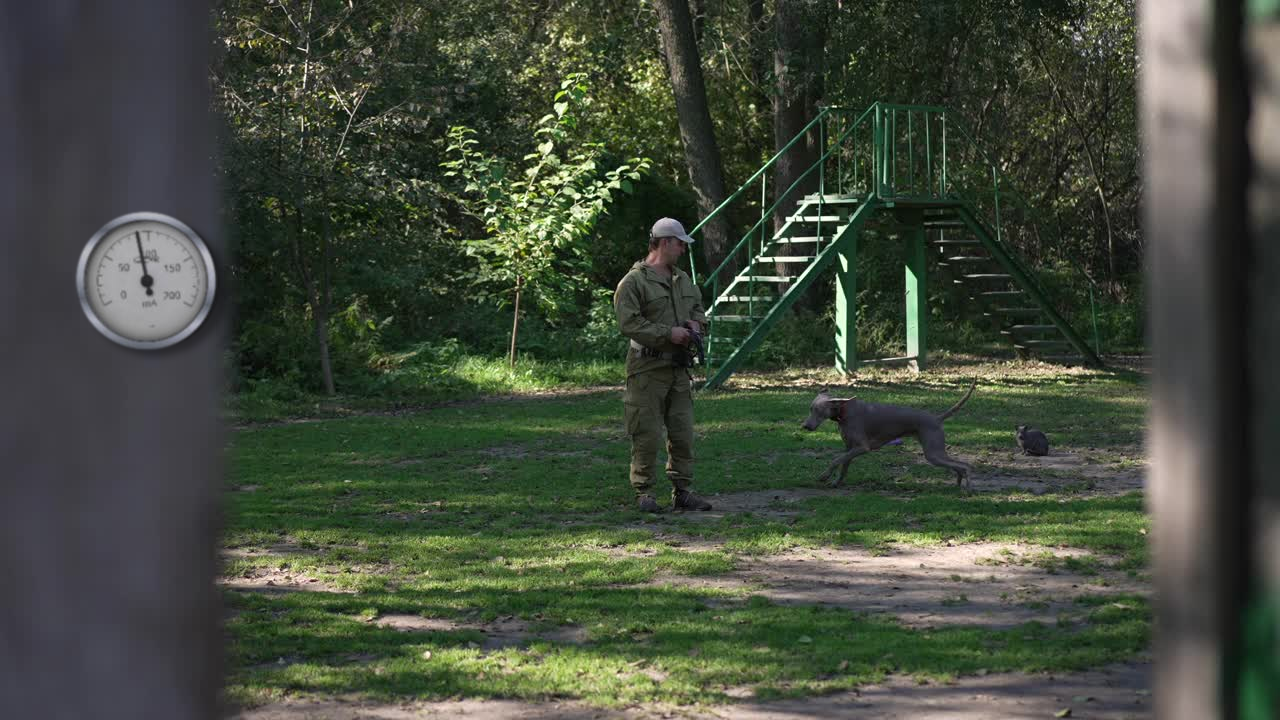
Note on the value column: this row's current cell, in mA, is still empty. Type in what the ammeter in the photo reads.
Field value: 90 mA
